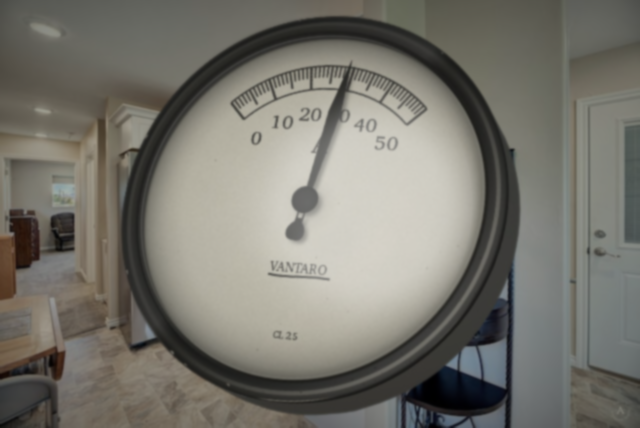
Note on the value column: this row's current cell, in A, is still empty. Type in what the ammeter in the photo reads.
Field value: 30 A
